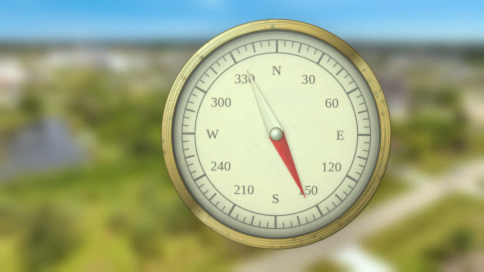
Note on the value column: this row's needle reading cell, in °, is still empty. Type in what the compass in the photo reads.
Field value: 155 °
